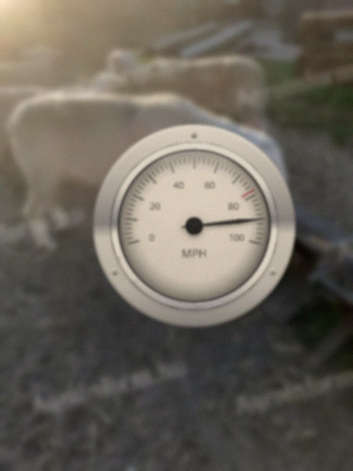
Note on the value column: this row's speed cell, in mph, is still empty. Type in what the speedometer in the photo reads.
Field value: 90 mph
